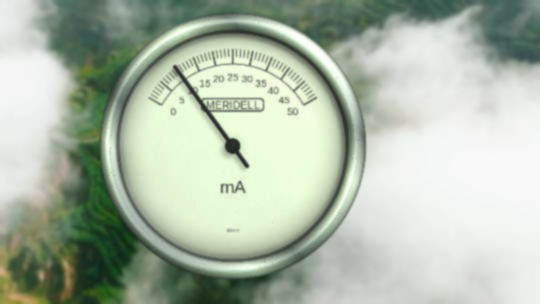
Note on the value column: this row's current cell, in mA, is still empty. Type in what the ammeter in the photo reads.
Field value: 10 mA
